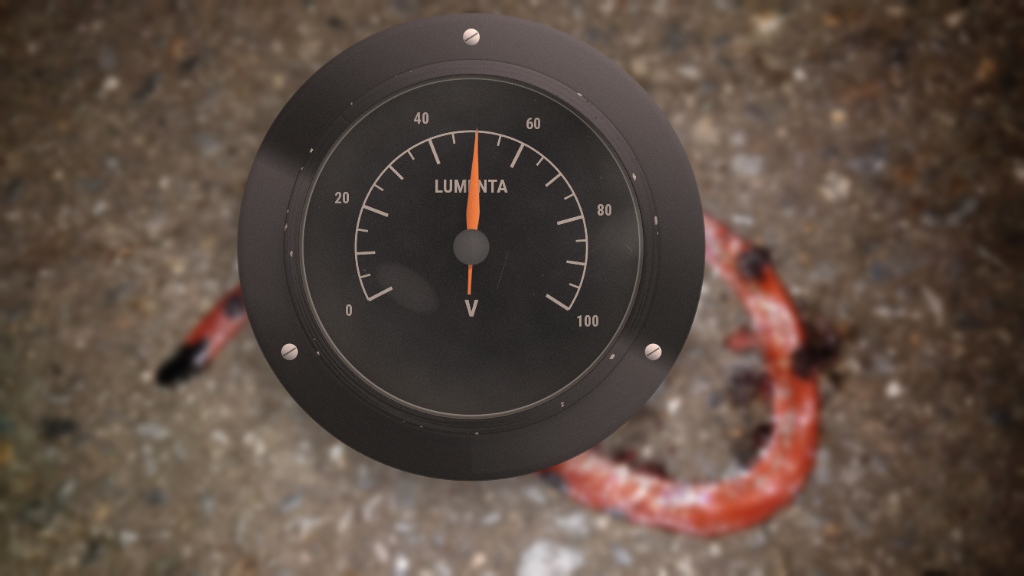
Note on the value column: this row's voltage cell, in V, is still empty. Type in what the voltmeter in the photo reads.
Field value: 50 V
